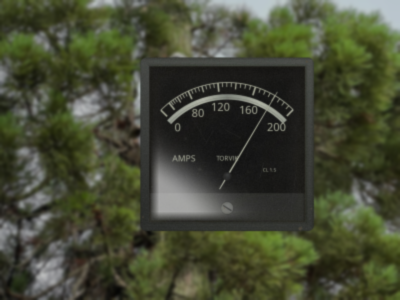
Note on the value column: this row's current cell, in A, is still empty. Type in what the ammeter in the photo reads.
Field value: 180 A
